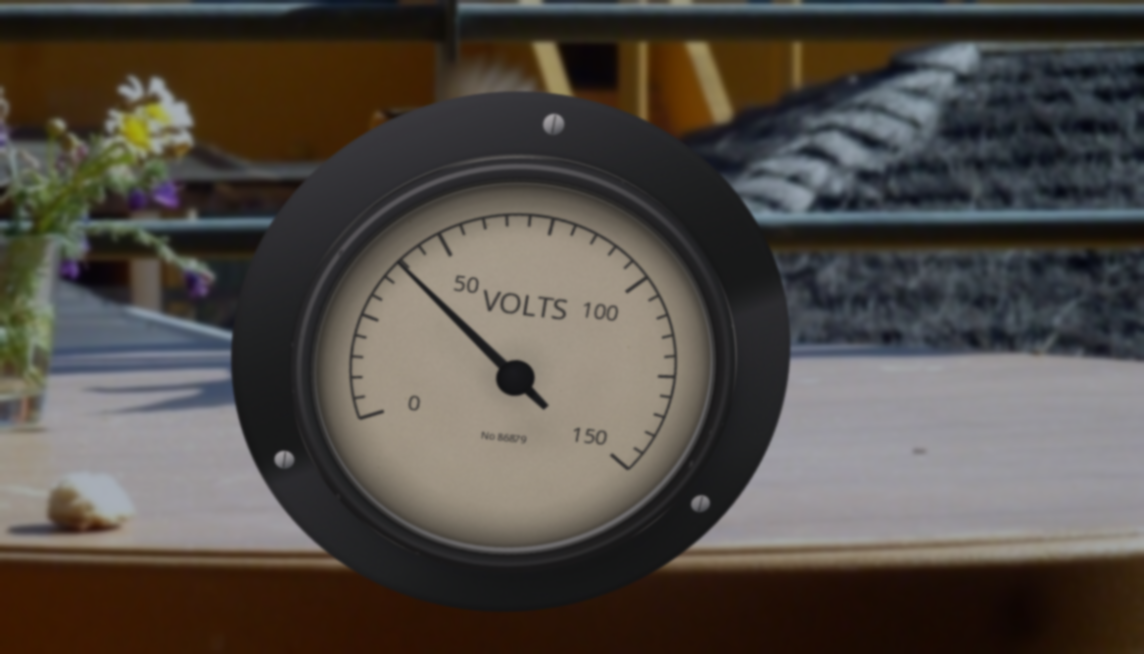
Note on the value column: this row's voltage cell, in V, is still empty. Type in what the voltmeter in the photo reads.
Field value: 40 V
